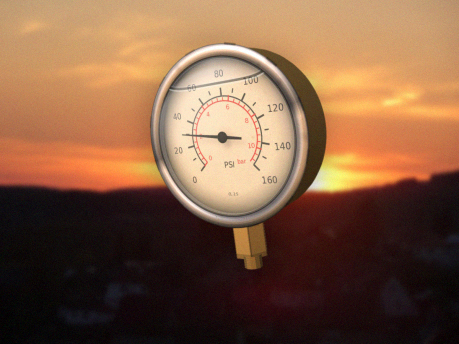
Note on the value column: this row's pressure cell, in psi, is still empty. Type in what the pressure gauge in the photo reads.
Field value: 30 psi
